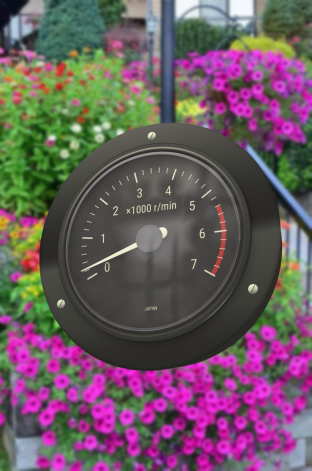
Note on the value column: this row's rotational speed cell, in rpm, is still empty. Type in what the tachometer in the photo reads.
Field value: 200 rpm
